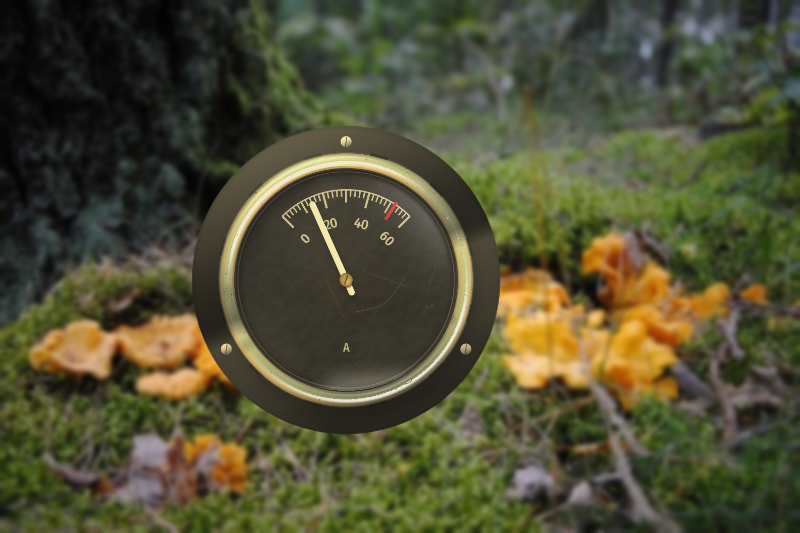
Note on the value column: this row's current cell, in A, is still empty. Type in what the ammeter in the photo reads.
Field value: 14 A
